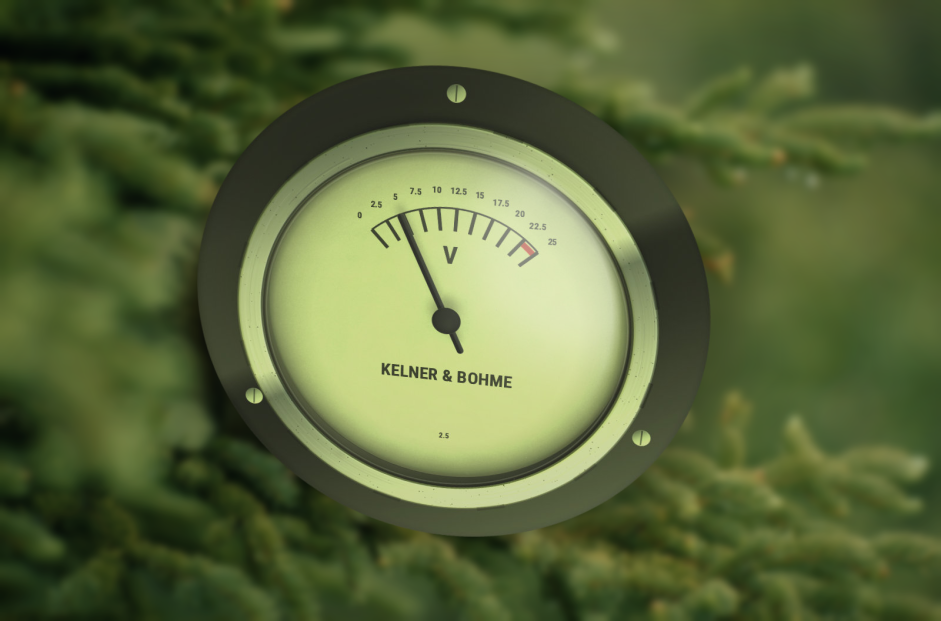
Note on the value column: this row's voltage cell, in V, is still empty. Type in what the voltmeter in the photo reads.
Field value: 5 V
